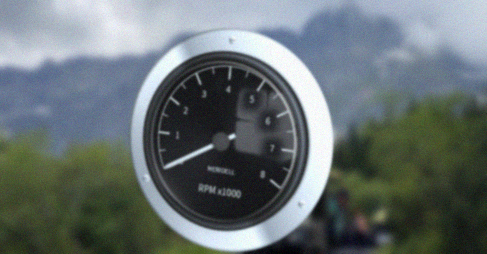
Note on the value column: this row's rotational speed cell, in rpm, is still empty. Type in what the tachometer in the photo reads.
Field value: 0 rpm
